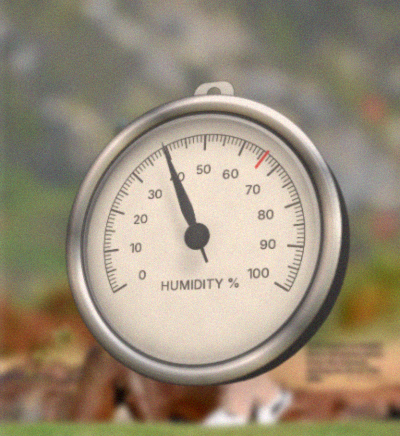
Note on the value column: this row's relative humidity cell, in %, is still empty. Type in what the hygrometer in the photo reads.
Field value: 40 %
